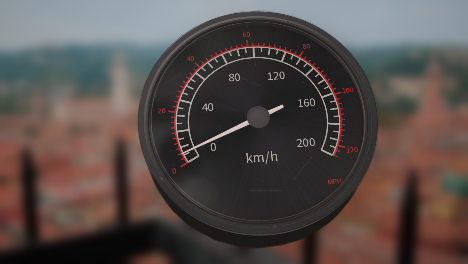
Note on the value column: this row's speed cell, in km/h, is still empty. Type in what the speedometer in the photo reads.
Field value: 5 km/h
